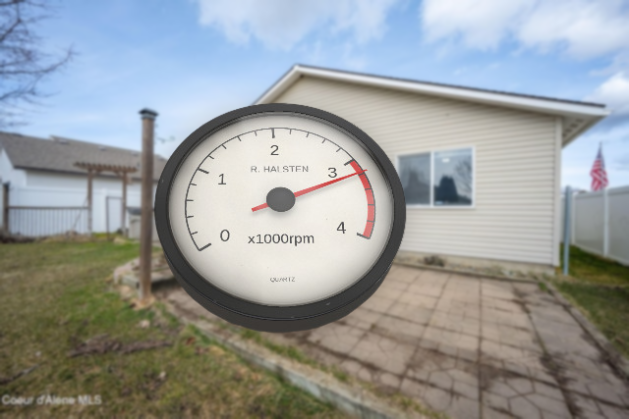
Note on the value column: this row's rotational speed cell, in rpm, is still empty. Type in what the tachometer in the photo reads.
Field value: 3200 rpm
